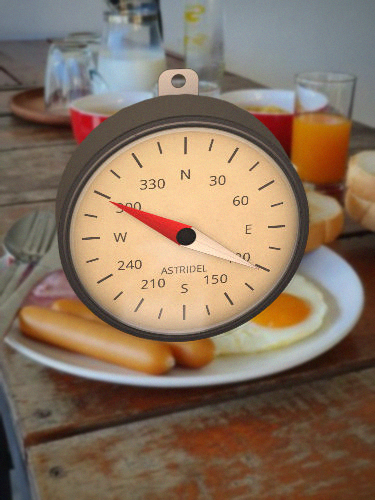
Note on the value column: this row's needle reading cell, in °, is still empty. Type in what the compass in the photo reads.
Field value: 300 °
